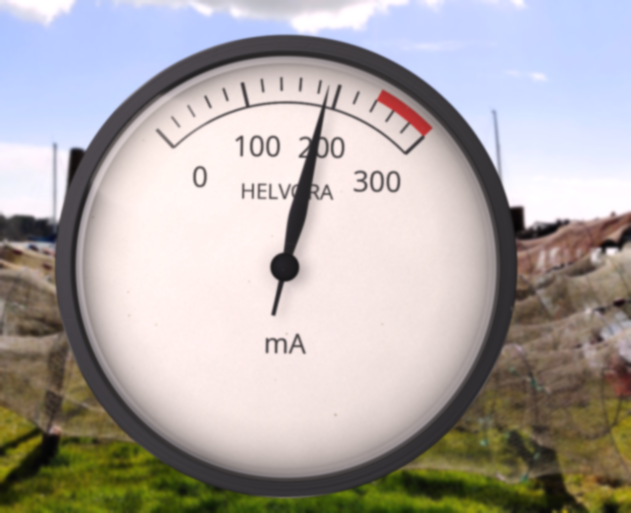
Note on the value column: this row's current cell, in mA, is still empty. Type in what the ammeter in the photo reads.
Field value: 190 mA
